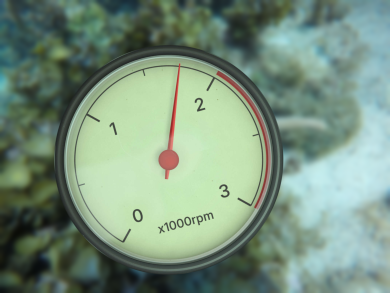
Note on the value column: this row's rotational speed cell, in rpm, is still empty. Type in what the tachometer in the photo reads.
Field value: 1750 rpm
